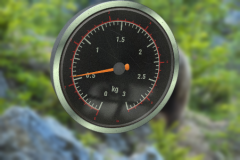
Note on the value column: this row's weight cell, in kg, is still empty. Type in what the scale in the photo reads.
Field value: 0.55 kg
